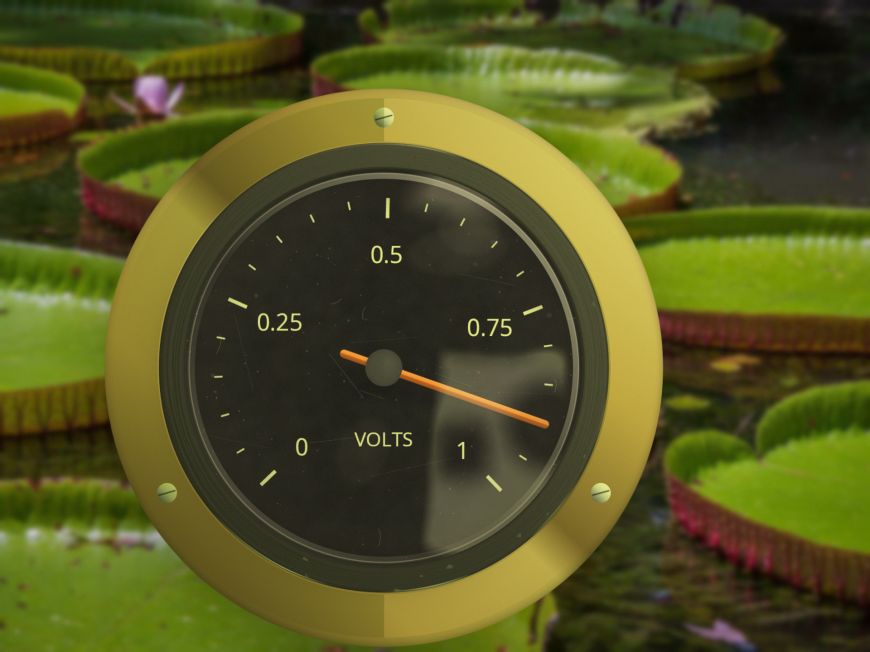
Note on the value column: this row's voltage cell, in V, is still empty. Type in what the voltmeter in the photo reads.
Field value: 0.9 V
